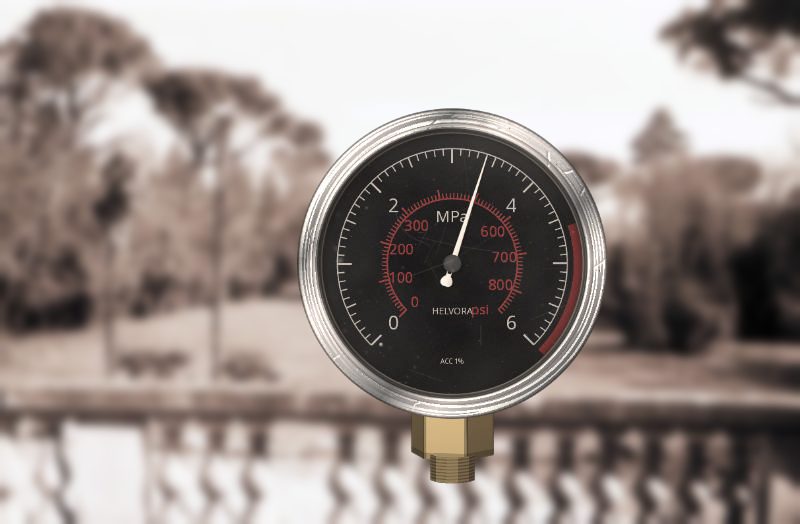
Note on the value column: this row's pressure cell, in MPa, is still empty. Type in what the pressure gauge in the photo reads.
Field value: 3.4 MPa
